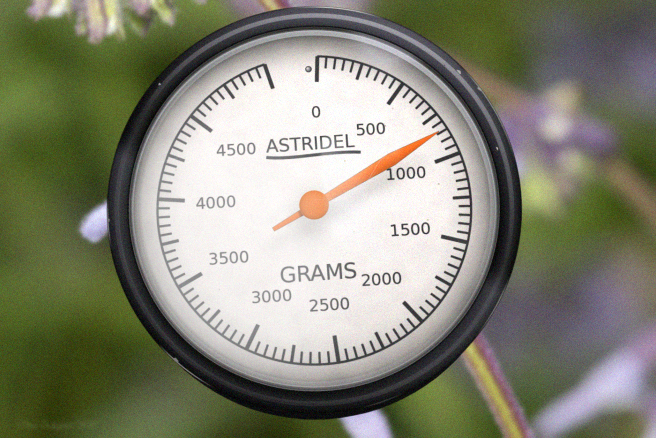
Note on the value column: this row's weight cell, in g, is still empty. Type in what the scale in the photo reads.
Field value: 850 g
